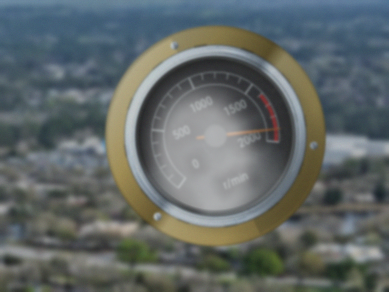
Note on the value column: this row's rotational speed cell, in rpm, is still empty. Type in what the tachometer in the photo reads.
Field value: 1900 rpm
